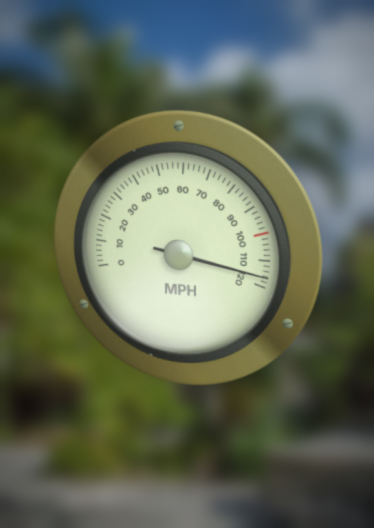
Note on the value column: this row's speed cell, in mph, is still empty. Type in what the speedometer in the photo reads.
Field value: 116 mph
